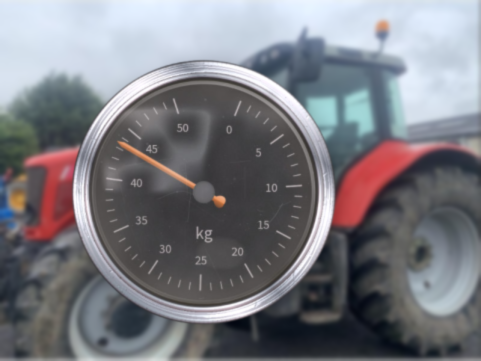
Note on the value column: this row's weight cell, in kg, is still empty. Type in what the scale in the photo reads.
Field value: 43.5 kg
